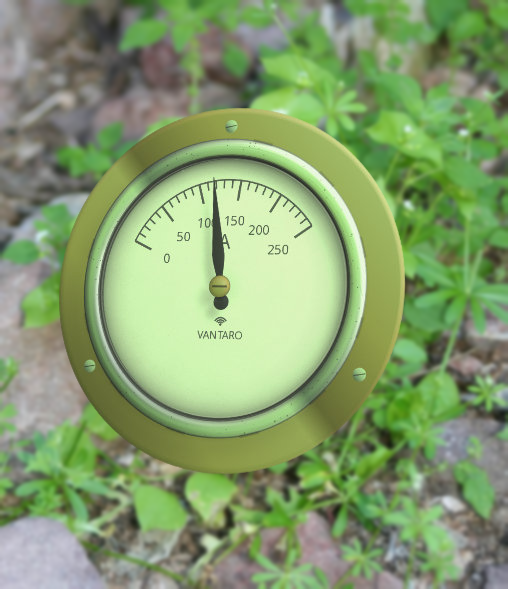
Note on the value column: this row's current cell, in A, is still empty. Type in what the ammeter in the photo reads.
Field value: 120 A
